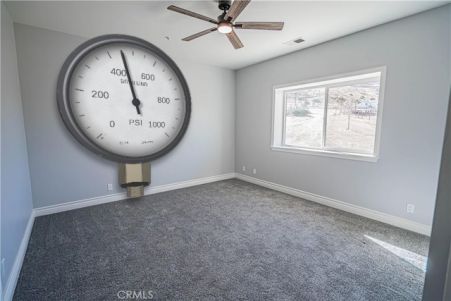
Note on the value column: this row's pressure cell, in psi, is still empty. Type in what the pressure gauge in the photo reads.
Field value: 450 psi
